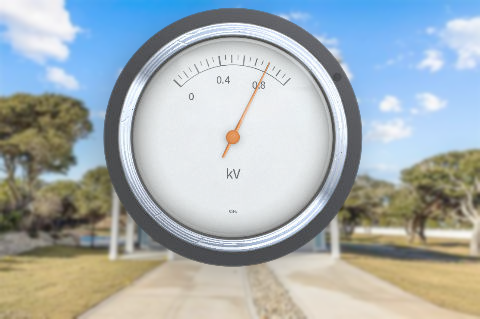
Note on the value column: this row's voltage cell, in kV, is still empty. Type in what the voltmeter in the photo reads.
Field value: 0.8 kV
